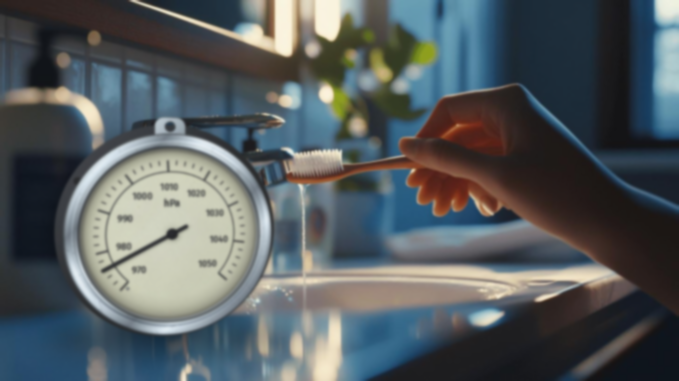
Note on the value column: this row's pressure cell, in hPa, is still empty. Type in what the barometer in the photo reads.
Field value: 976 hPa
